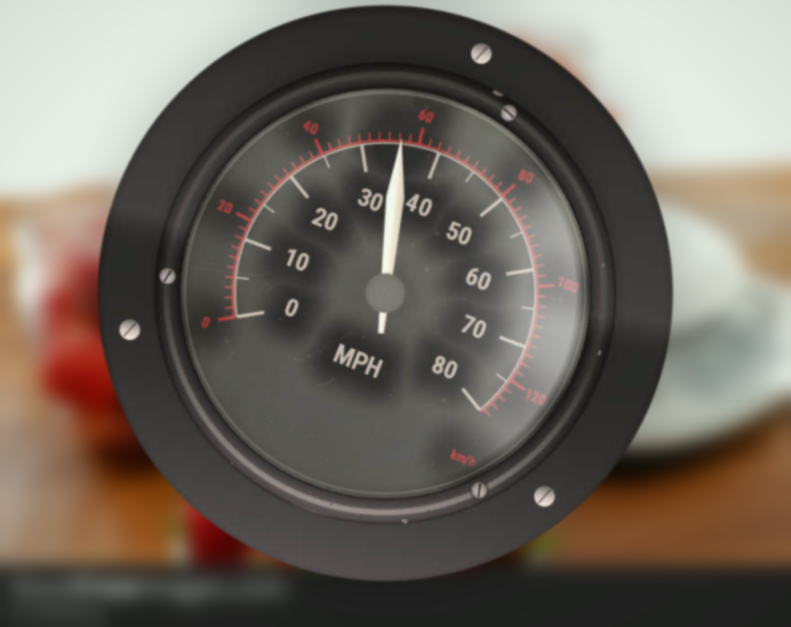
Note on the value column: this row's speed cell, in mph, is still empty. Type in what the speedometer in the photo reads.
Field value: 35 mph
